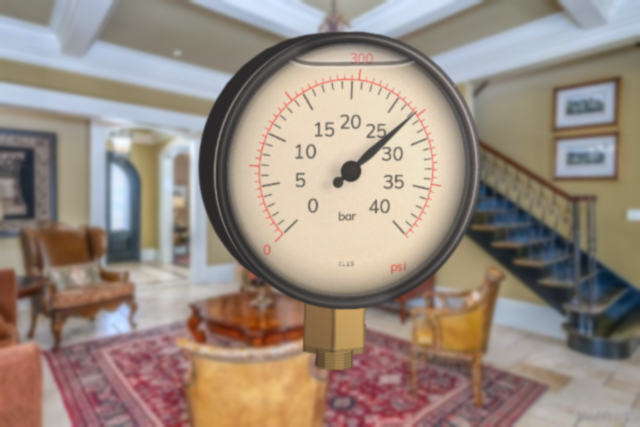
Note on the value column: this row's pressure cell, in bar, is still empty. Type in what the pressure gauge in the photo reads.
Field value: 27 bar
